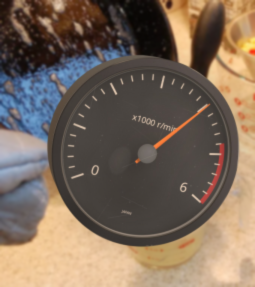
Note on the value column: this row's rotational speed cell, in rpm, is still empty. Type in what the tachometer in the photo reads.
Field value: 4000 rpm
